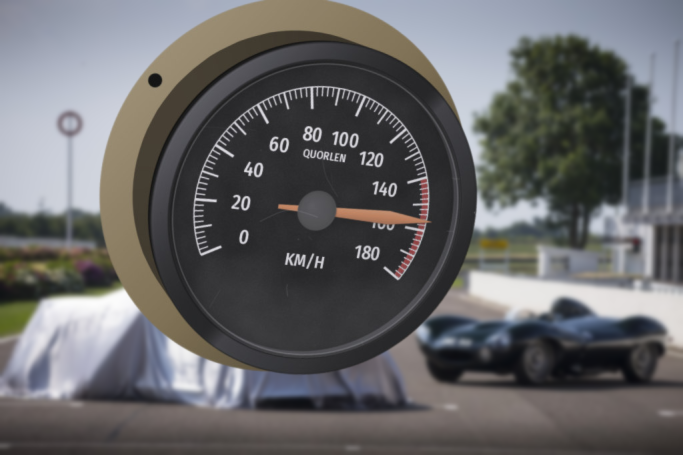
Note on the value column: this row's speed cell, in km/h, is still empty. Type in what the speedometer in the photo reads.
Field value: 156 km/h
